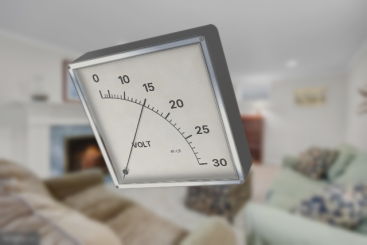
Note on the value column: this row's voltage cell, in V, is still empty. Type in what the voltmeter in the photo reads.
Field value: 15 V
